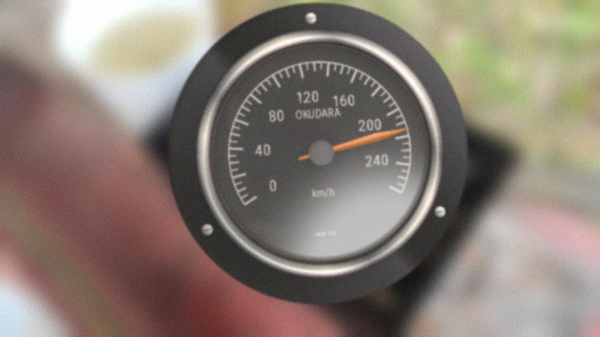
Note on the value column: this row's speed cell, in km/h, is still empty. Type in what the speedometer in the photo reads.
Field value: 215 km/h
